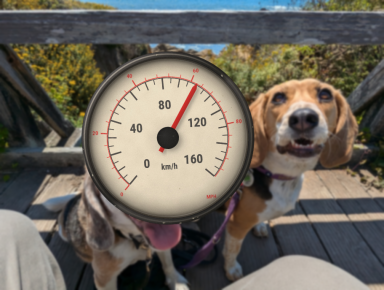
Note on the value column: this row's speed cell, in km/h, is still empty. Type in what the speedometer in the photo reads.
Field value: 100 km/h
